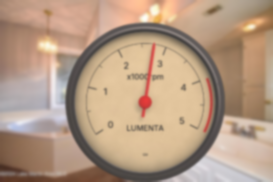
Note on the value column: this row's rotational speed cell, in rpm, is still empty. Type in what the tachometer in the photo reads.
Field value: 2750 rpm
